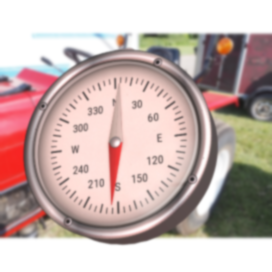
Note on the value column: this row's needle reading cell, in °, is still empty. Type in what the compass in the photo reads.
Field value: 185 °
